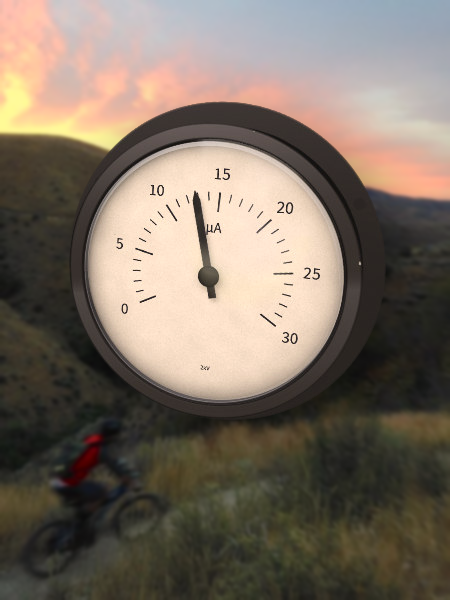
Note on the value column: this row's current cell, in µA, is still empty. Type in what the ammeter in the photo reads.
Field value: 13 µA
